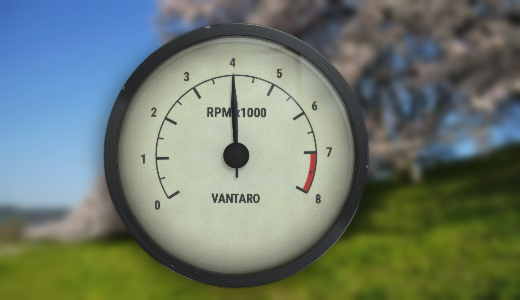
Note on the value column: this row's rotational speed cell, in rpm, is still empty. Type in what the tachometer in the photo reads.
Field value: 4000 rpm
